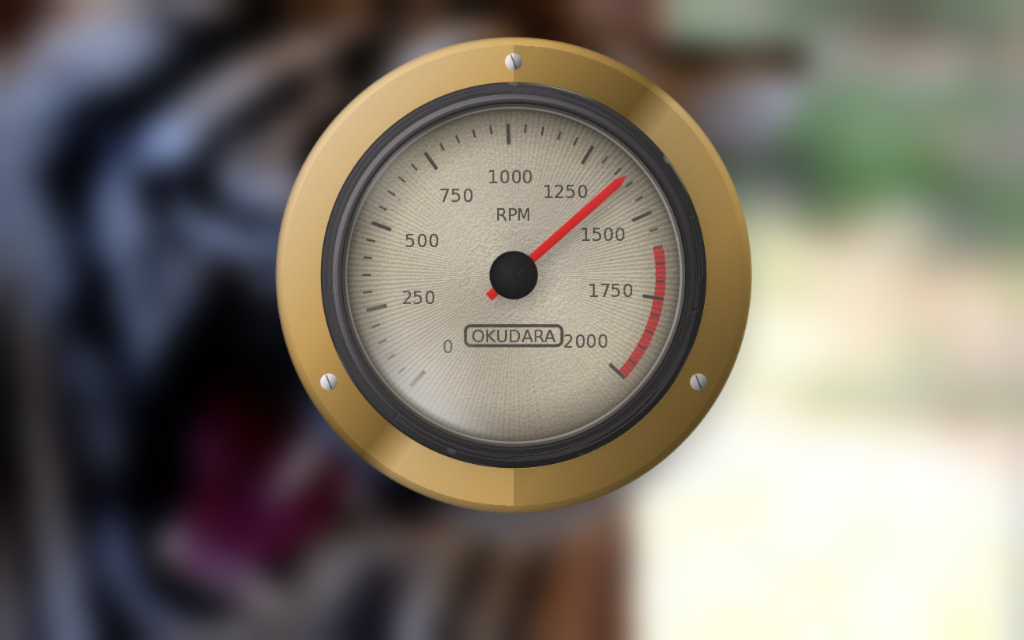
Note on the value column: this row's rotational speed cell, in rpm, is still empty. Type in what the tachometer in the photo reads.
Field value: 1375 rpm
